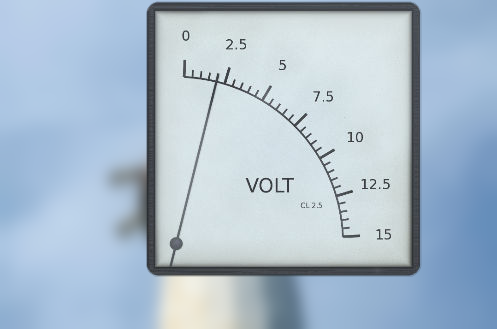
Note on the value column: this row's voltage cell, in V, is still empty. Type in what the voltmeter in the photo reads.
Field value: 2 V
